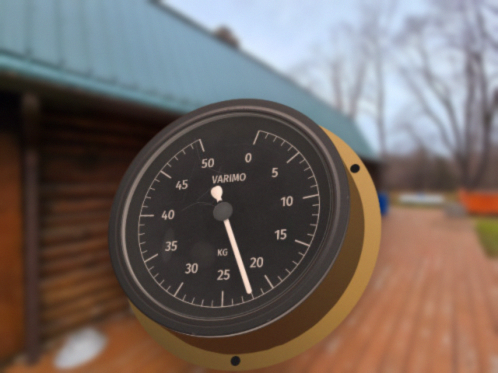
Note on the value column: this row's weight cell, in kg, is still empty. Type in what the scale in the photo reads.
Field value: 22 kg
